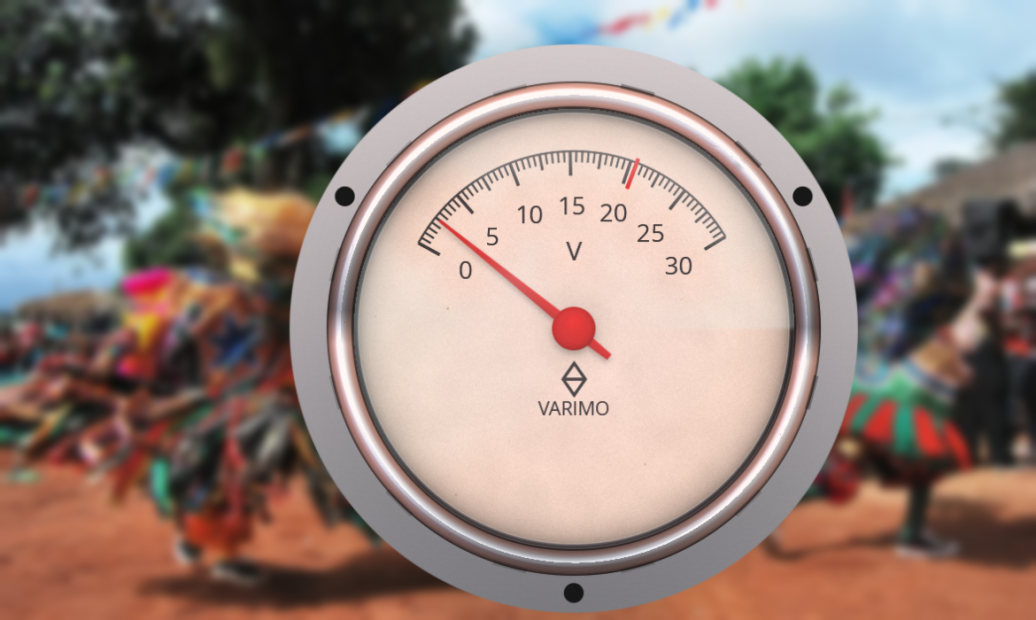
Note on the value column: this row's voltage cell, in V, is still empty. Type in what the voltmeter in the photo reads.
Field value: 2.5 V
